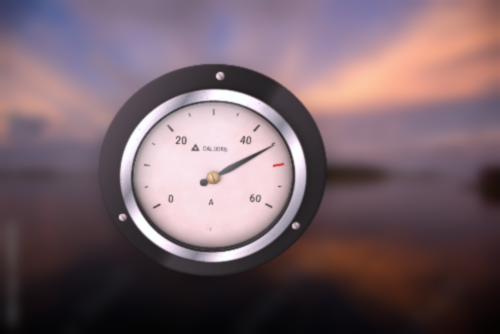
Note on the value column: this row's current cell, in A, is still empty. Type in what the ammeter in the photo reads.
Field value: 45 A
